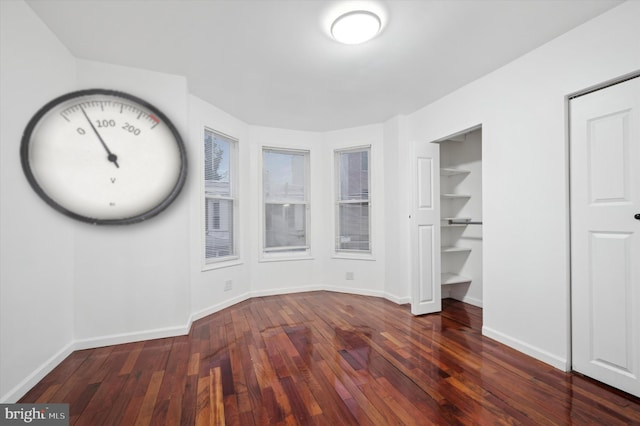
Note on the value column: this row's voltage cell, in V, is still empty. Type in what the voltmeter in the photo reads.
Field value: 50 V
